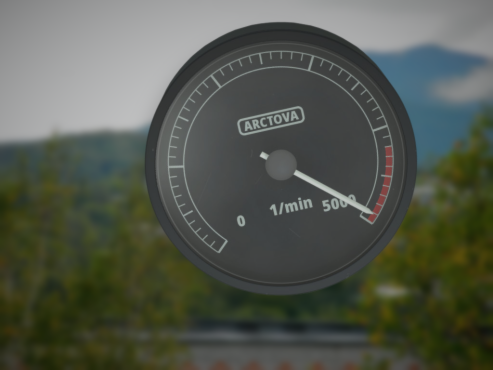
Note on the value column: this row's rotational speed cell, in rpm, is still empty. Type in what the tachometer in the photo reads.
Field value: 4900 rpm
